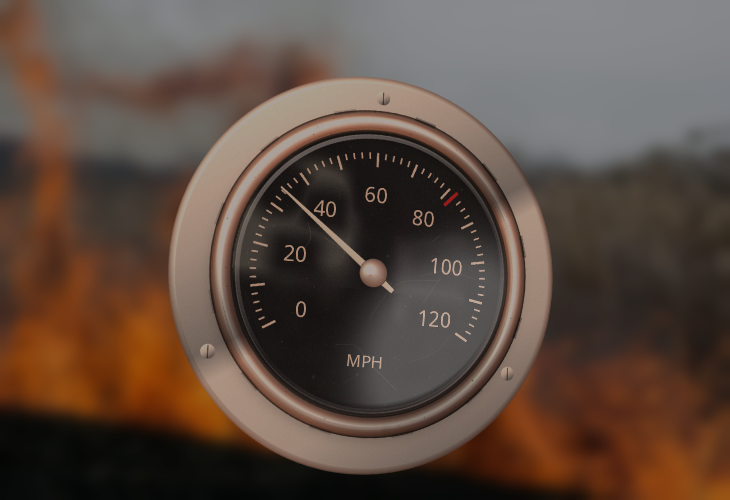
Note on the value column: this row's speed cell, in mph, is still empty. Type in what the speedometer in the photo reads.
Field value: 34 mph
